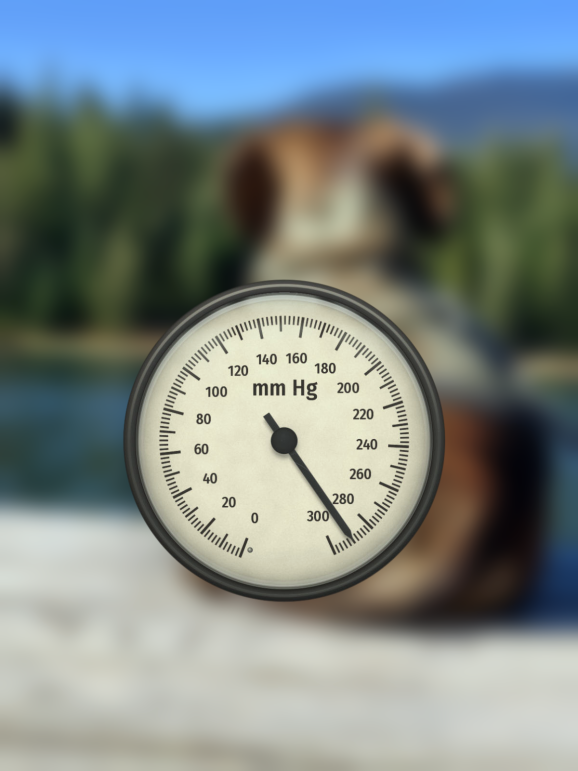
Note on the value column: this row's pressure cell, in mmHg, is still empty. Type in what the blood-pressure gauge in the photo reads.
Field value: 290 mmHg
